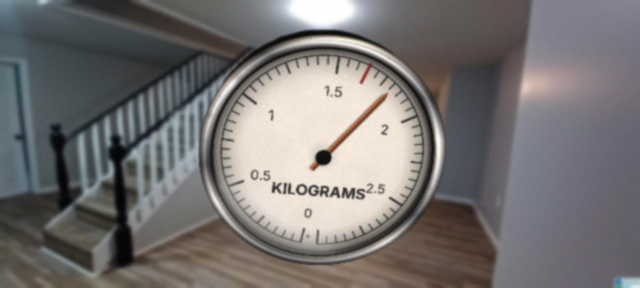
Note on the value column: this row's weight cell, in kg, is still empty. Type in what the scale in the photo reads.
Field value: 1.8 kg
